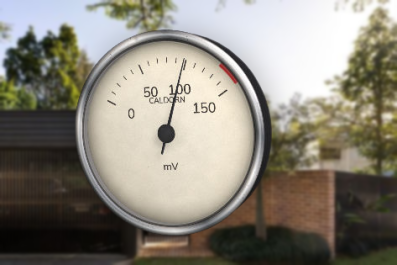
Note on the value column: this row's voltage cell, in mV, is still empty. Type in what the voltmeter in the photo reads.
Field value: 100 mV
